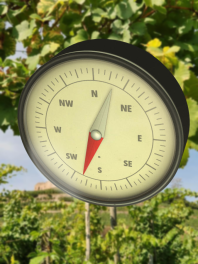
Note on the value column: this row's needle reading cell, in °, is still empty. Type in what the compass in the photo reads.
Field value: 200 °
